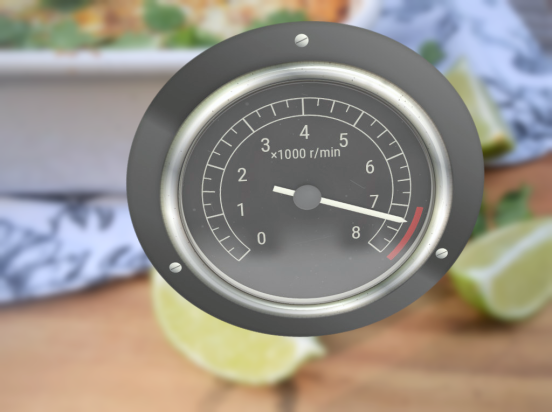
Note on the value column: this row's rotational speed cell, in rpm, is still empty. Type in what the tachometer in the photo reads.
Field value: 7250 rpm
